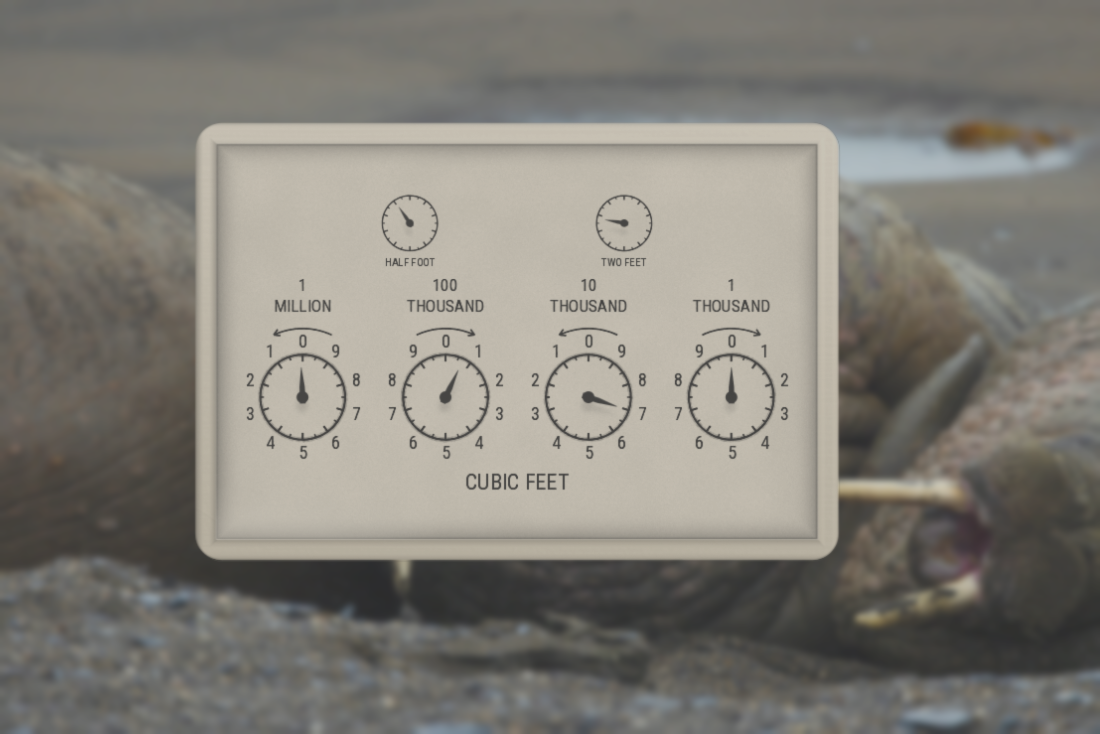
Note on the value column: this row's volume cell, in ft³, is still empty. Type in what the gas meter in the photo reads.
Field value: 7000 ft³
